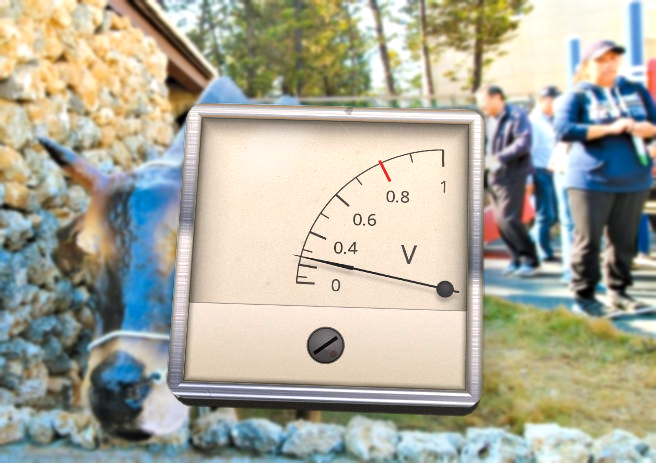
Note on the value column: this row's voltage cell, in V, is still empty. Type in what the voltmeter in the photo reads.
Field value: 0.25 V
